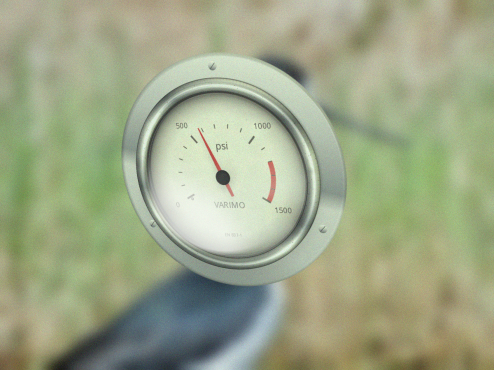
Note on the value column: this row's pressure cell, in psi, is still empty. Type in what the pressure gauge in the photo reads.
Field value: 600 psi
